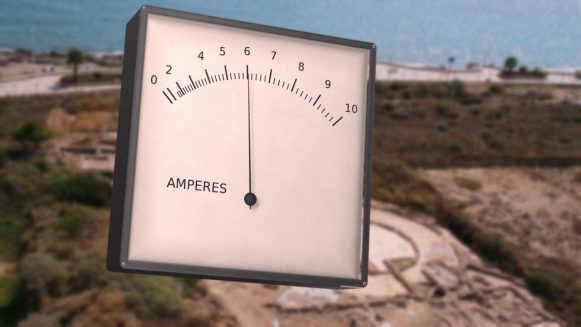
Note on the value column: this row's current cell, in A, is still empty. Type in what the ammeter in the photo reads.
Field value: 6 A
